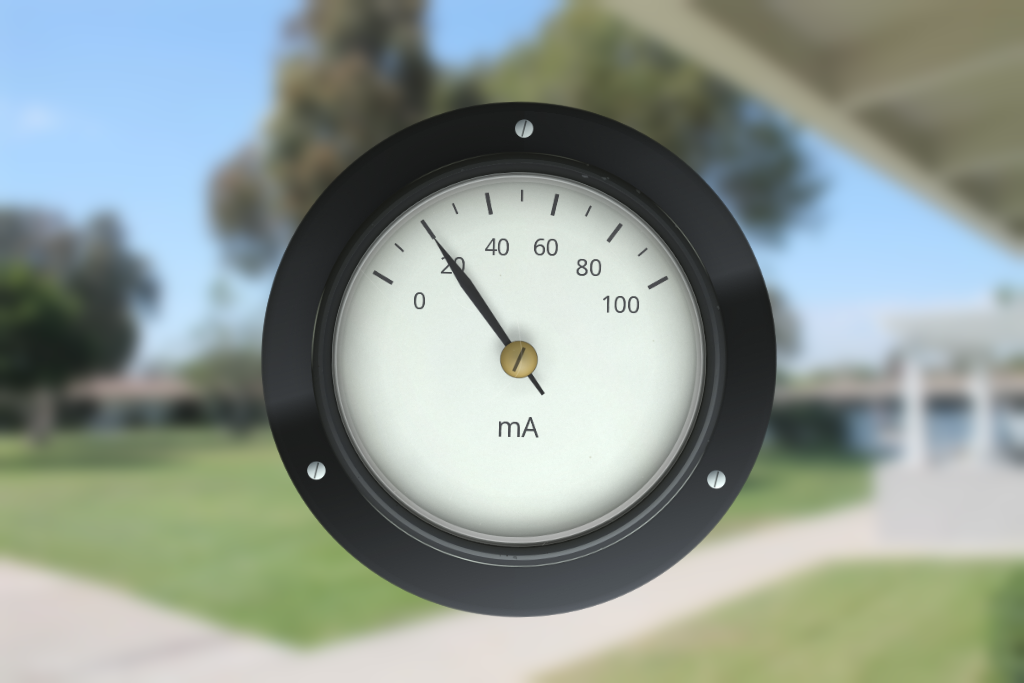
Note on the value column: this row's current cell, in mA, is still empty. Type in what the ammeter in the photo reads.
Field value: 20 mA
